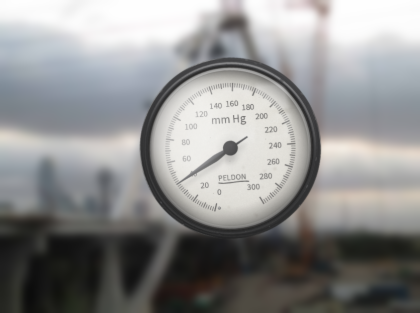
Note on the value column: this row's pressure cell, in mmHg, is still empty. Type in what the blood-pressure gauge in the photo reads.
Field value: 40 mmHg
